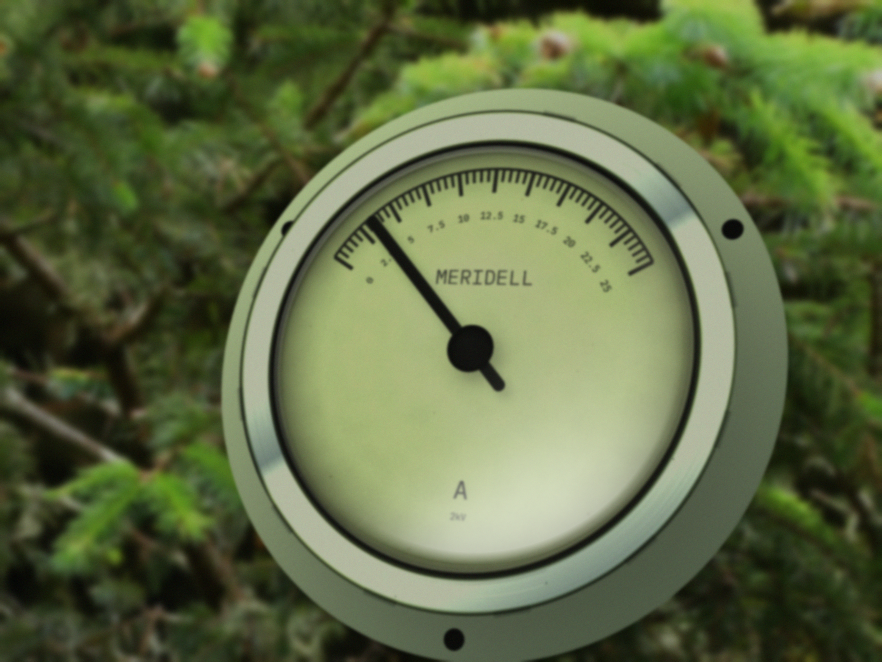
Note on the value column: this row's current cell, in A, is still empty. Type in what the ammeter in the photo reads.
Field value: 3.5 A
